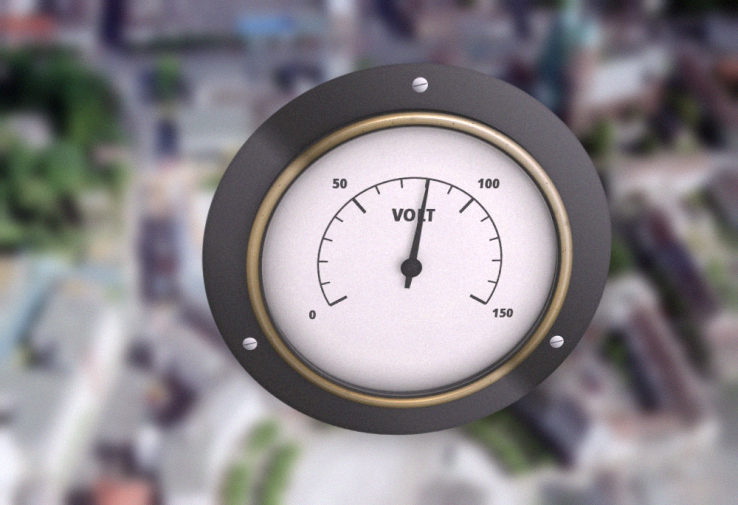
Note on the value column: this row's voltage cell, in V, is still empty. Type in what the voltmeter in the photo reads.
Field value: 80 V
